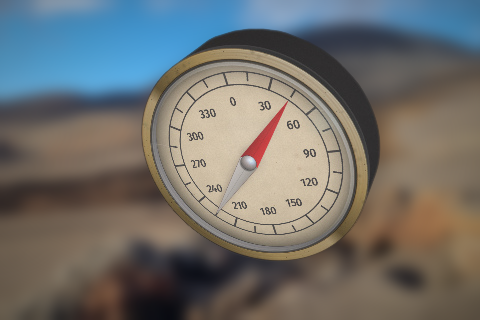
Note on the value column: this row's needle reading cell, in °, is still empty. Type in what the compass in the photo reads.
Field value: 45 °
